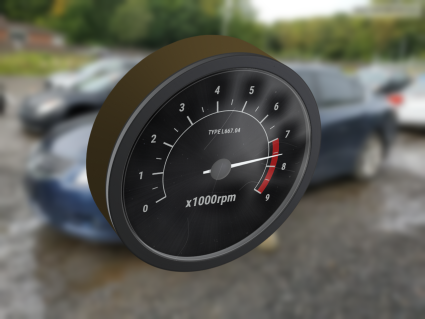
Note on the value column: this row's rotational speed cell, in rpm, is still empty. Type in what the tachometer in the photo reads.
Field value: 7500 rpm
